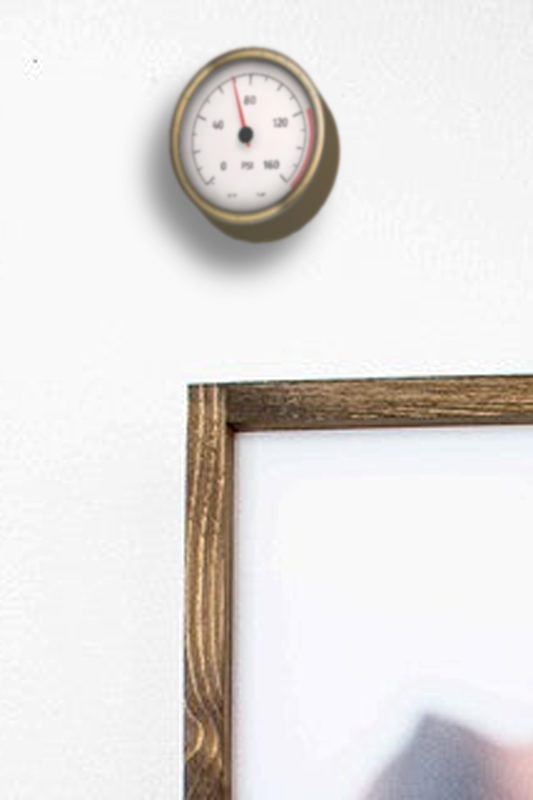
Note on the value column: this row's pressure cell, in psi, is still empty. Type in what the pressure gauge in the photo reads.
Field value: 70 psi
